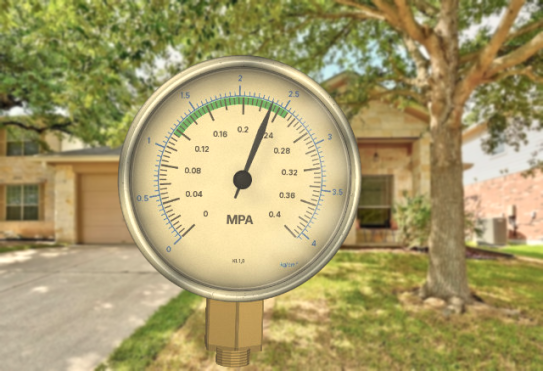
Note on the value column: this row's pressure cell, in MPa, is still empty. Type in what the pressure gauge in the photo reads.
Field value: 0.23 MPa
